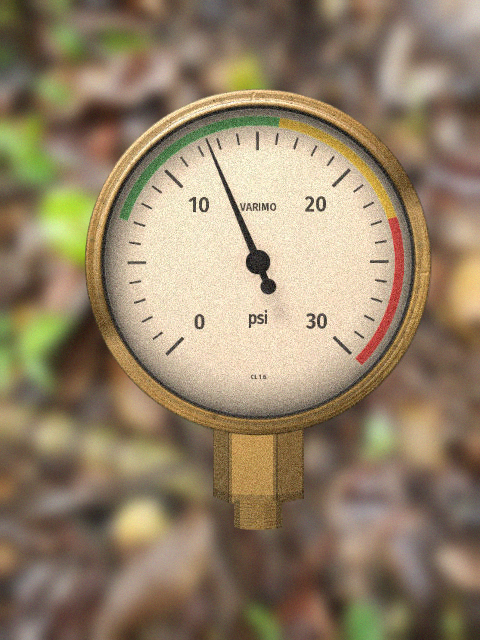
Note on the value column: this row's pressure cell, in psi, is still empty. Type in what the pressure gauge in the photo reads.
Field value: 12.5 psi
